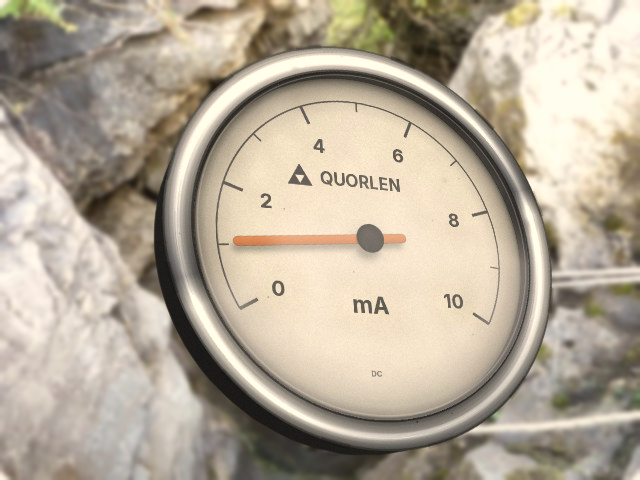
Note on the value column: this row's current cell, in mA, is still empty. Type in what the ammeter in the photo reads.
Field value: 1 mA
